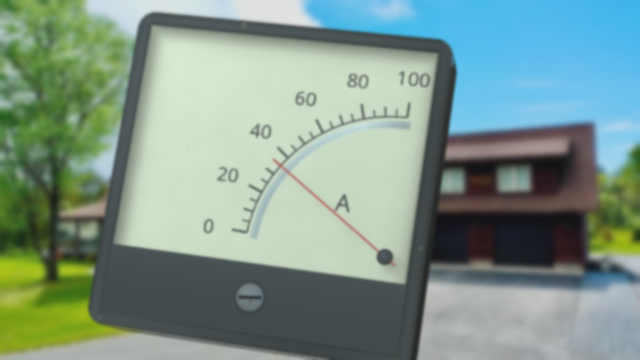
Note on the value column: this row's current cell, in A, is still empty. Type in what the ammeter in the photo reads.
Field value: 35 A
